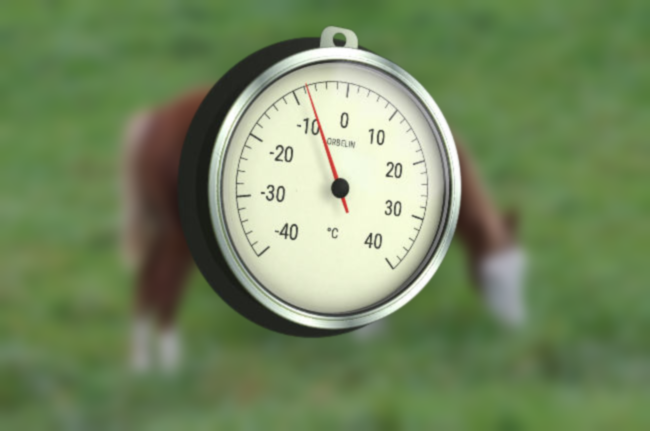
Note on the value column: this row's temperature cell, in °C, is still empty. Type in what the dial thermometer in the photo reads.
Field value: -8 °C
